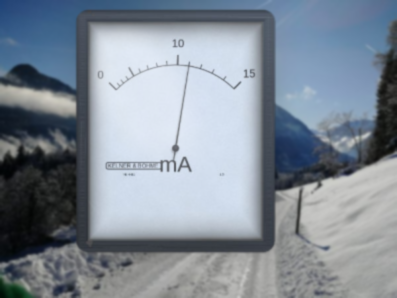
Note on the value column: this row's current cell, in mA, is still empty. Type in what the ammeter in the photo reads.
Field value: 11 mA
